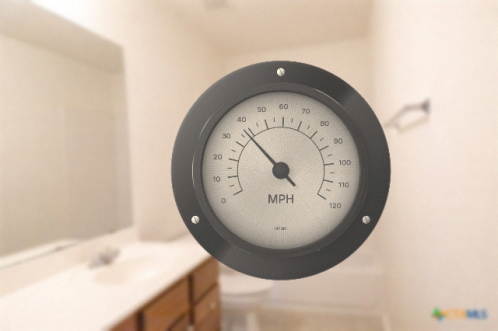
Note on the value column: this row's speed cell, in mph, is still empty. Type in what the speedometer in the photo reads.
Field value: 37.5 mph
